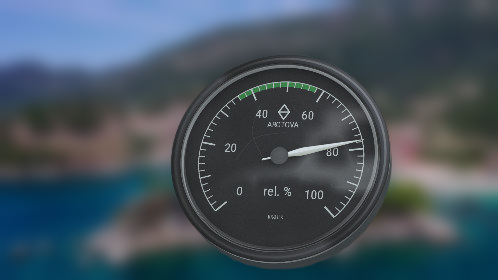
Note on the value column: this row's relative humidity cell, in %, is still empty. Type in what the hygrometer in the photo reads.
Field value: 78 %
